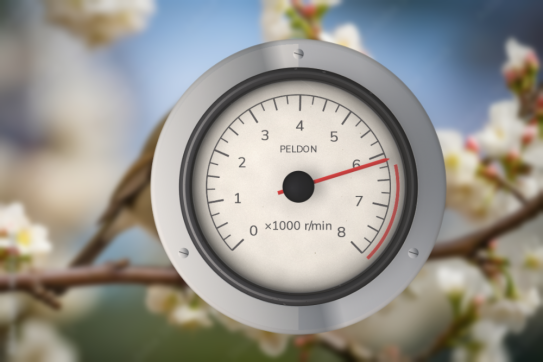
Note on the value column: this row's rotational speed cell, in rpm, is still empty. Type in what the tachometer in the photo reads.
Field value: 6125 rpm
